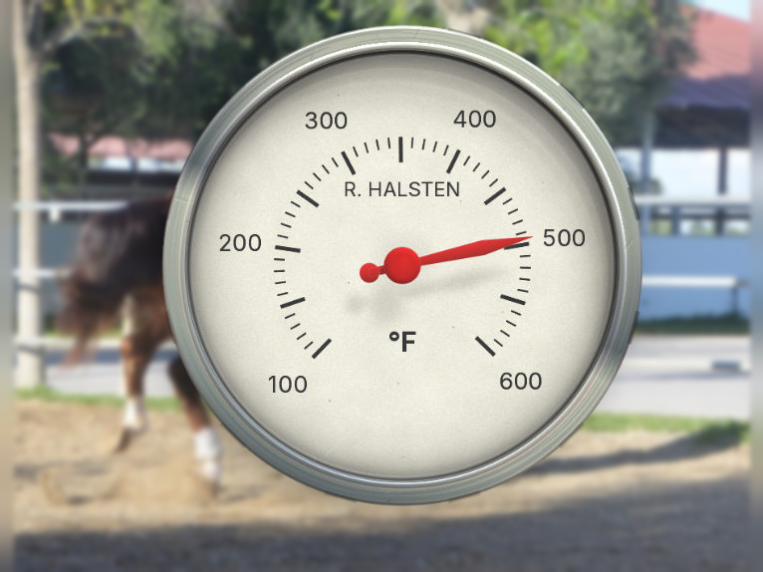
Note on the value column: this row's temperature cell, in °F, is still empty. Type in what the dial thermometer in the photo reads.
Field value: 495 °F
